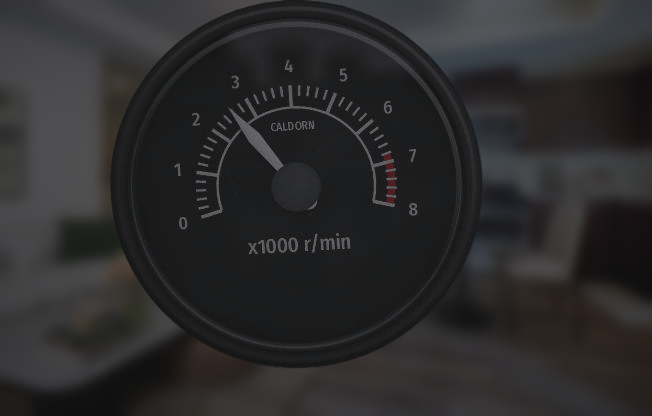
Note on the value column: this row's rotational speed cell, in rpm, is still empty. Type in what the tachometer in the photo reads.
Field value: 2600 rpm
